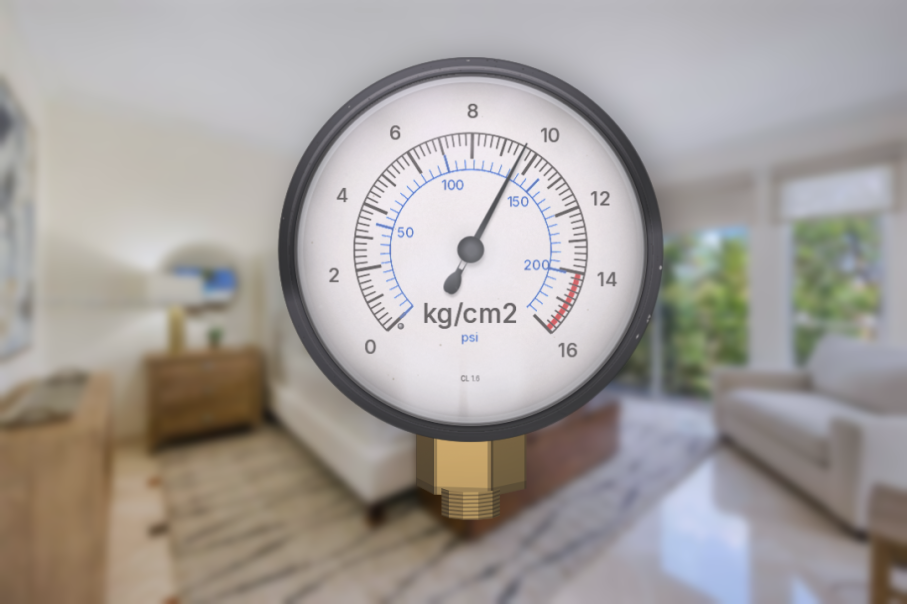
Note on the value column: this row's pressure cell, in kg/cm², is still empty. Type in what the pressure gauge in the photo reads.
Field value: 9.6 kg/cm²
